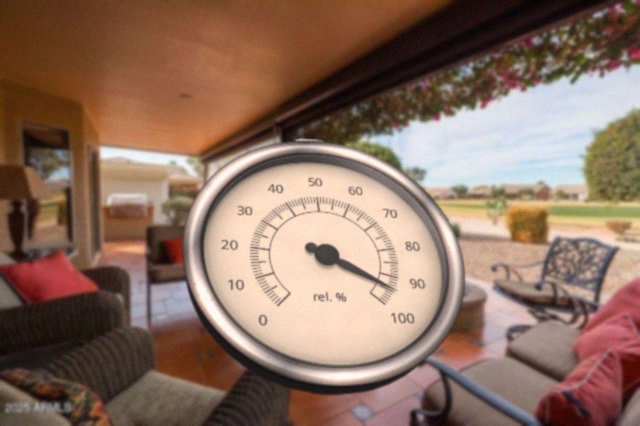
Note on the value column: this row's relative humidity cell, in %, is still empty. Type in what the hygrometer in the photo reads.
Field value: 95 %
